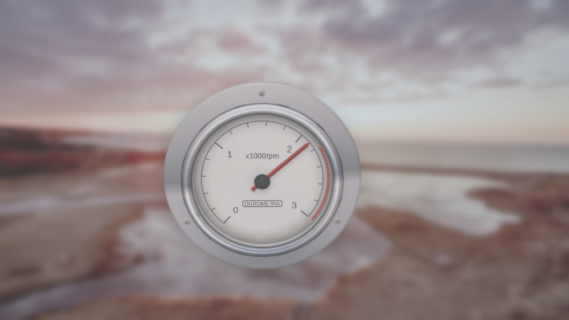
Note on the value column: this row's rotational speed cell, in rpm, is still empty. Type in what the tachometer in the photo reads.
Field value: 2100 rpm
